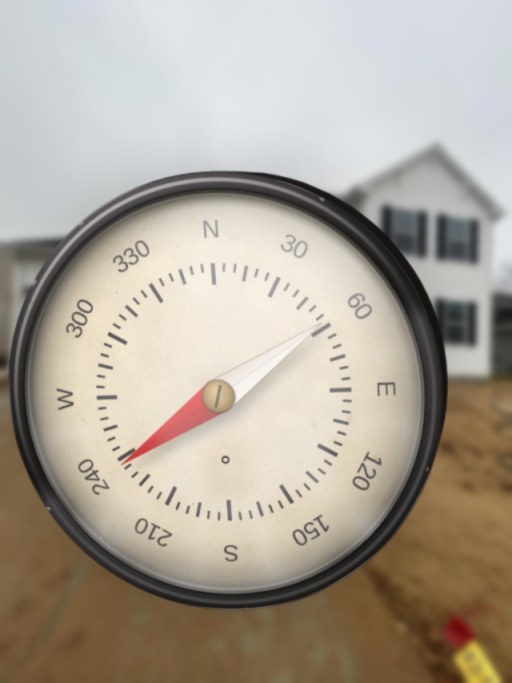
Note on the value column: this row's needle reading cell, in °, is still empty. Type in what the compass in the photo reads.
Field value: 237.5 °
